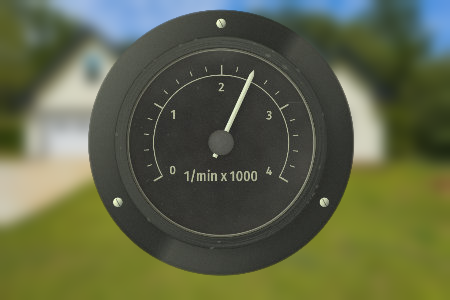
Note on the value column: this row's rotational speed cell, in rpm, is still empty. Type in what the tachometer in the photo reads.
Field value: 2400 rpm
